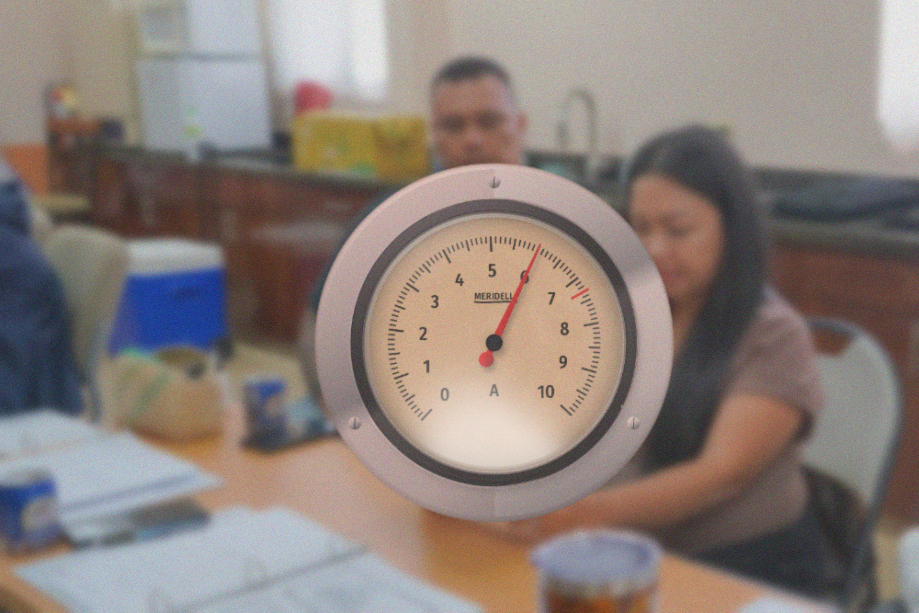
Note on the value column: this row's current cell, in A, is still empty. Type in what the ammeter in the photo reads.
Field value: 6 A
